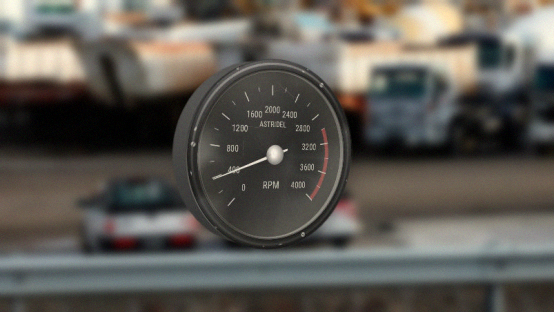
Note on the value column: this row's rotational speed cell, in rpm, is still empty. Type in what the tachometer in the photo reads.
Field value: 400 rpm
